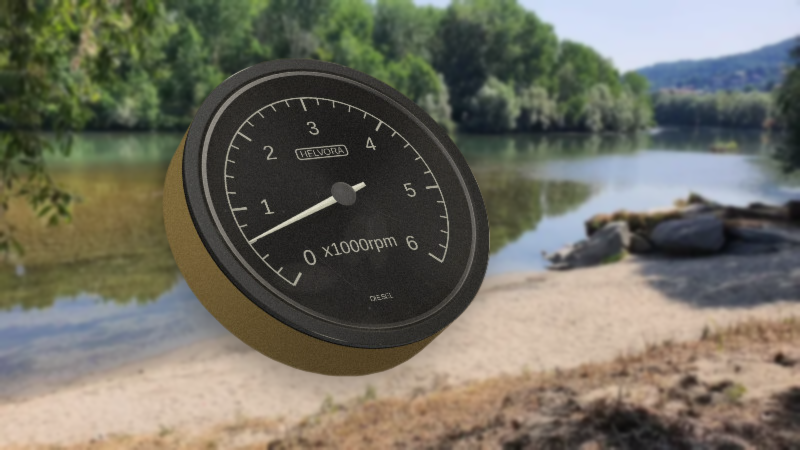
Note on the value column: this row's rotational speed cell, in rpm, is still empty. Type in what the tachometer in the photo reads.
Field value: 600 rpm
